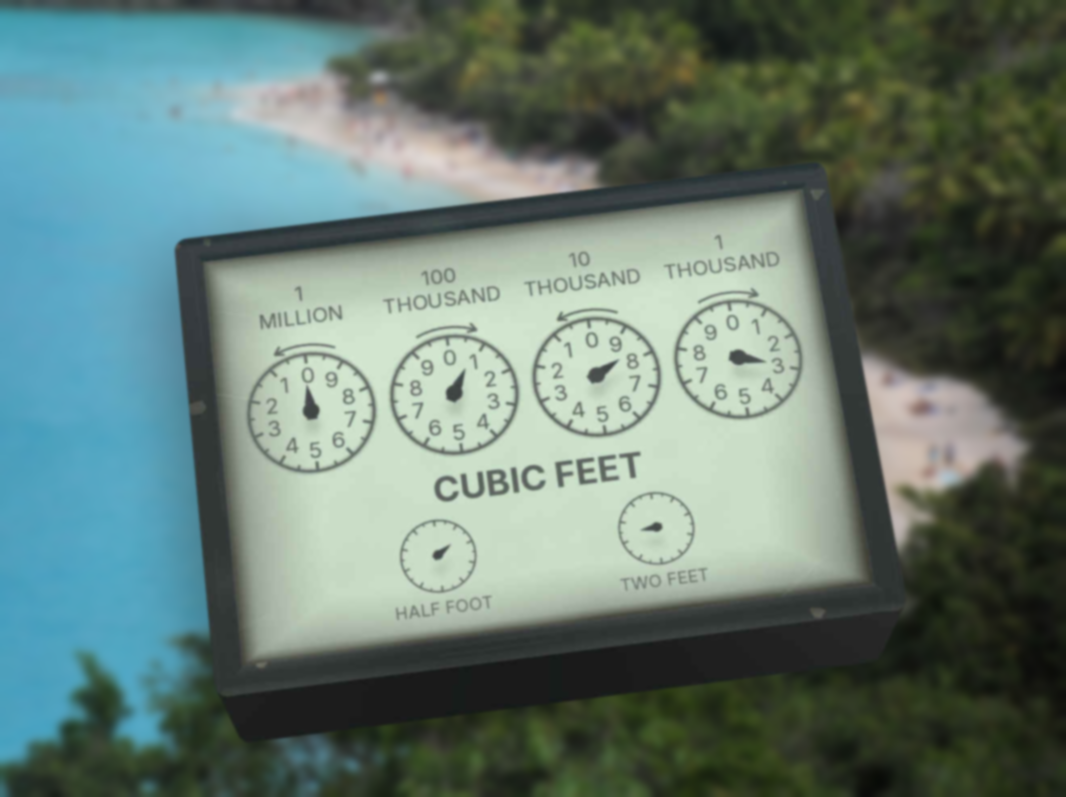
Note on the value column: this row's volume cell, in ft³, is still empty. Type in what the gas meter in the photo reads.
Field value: 8300 ft³
